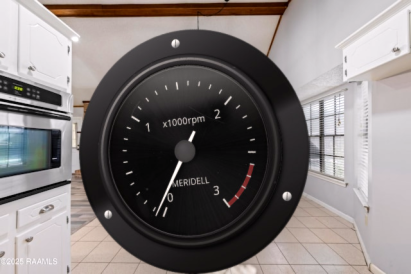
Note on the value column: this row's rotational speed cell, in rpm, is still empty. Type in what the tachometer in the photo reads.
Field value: 50 rpm
